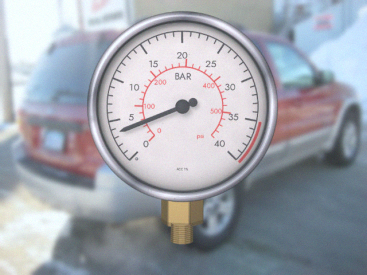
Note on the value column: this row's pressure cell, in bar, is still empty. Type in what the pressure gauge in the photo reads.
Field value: 3.5 bar
